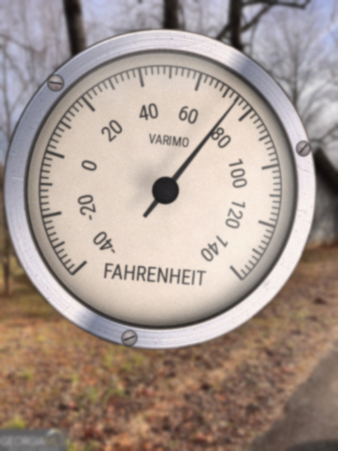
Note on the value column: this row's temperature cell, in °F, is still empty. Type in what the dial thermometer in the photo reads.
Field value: 74 °F
